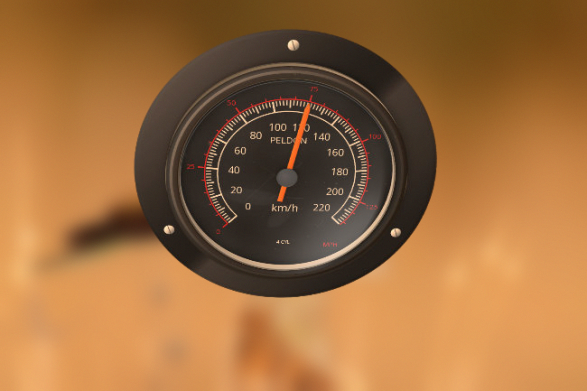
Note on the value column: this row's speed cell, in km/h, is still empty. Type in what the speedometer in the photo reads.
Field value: 120 km/h
